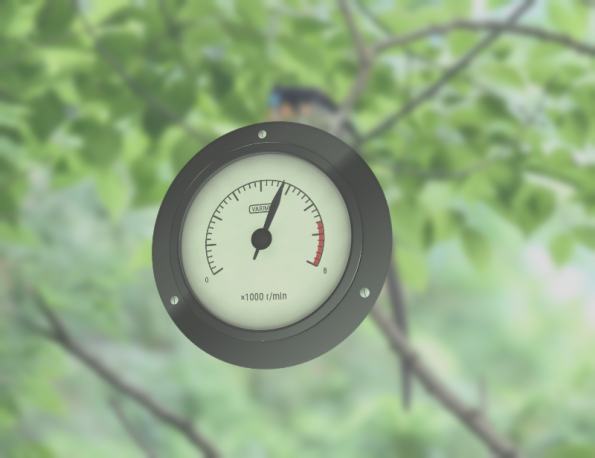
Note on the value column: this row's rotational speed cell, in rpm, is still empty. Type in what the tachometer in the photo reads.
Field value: 4800 rpm
